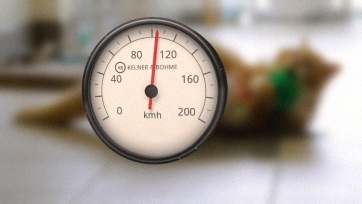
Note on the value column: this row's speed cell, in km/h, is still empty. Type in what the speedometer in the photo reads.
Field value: 105 km/h
